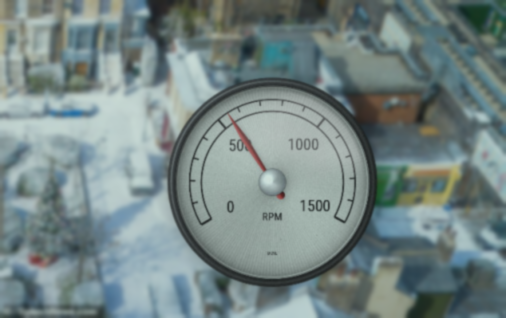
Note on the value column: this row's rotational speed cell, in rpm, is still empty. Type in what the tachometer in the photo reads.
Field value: 550 rpm
